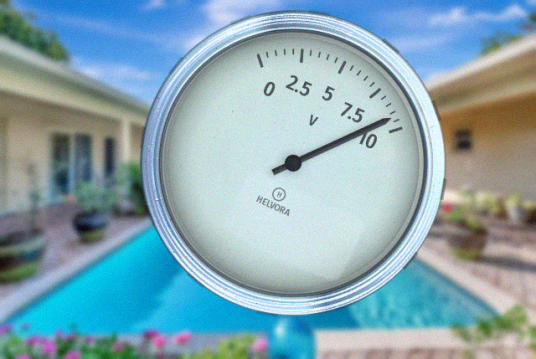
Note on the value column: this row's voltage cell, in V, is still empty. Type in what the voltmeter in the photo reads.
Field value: 9.25 V
